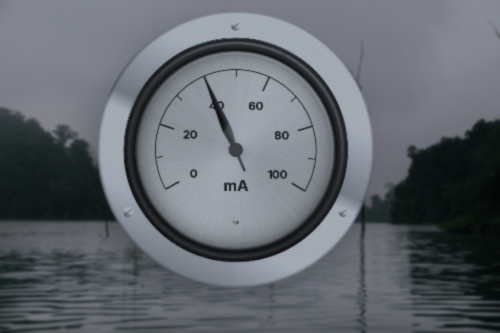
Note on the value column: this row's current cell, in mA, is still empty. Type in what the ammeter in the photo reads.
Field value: 40 mA
